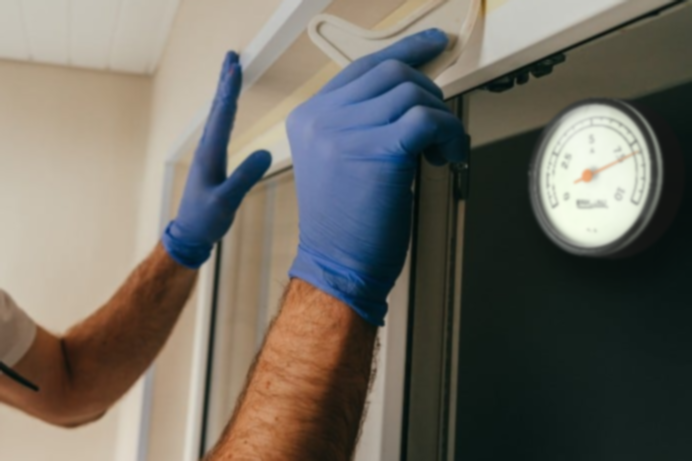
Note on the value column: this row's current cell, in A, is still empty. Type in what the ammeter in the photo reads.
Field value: 8 A
